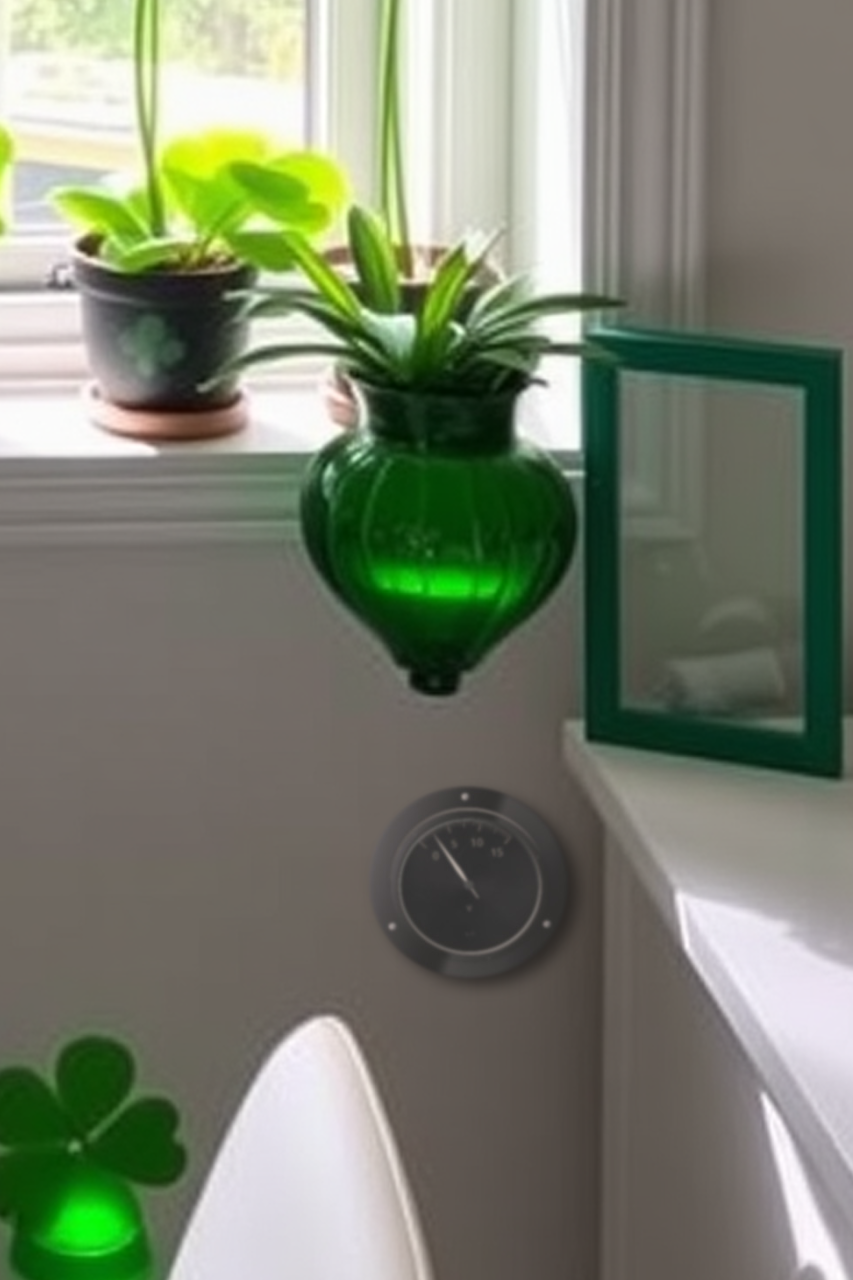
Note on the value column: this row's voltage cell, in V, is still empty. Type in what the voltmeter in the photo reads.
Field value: 2.5 V
